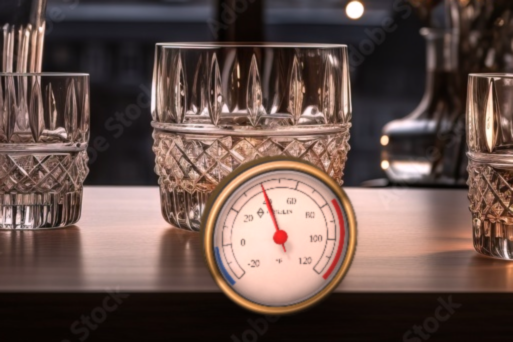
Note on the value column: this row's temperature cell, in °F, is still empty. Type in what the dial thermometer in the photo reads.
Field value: 40 °F
